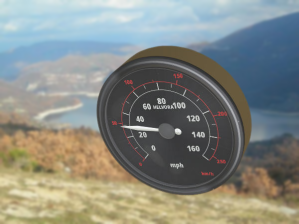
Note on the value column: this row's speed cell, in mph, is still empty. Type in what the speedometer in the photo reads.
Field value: 30 mph
